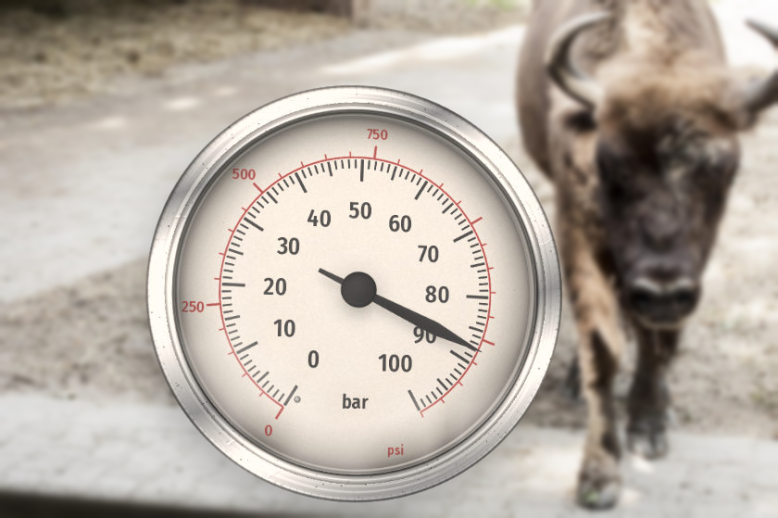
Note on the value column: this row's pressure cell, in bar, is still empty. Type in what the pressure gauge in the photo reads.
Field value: 88 bar
